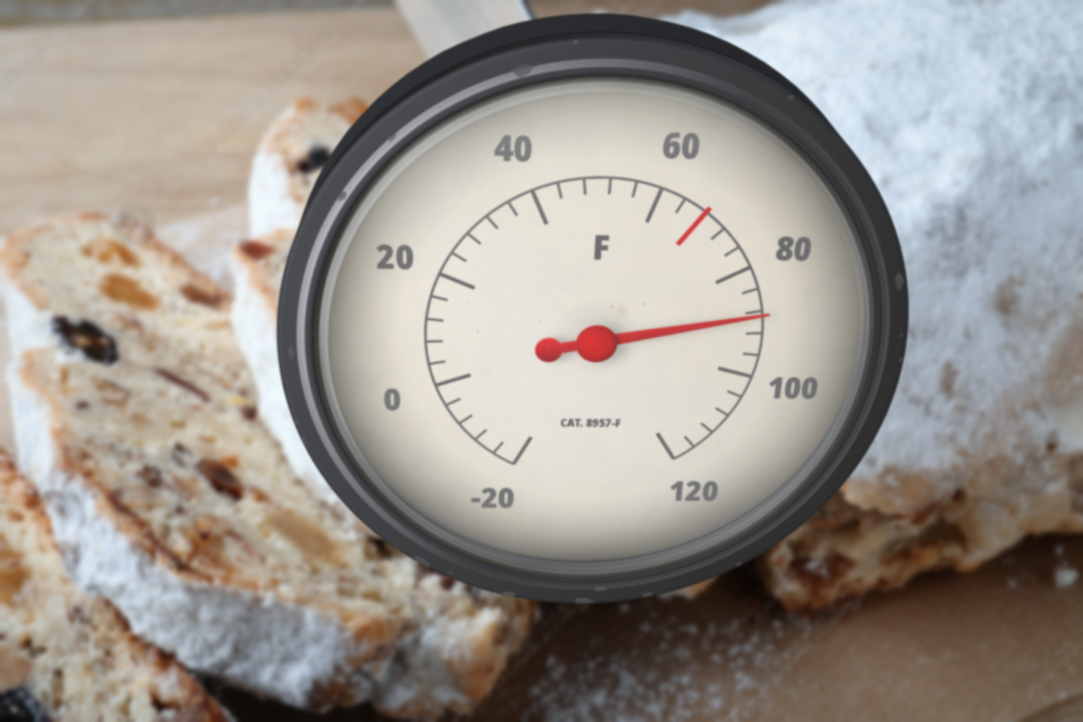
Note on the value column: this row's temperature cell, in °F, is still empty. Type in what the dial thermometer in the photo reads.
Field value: 88 °F
